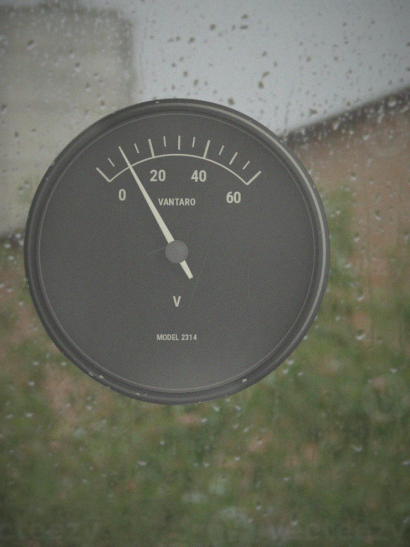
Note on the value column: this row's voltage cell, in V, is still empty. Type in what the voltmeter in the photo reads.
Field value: 10 V
